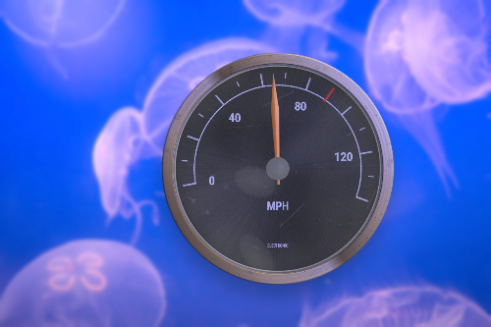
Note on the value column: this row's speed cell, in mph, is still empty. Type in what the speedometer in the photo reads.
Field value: 65 mph
